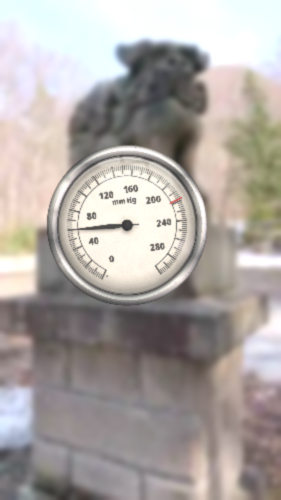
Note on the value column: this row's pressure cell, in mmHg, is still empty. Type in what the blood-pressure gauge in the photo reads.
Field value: 60 mmHg
